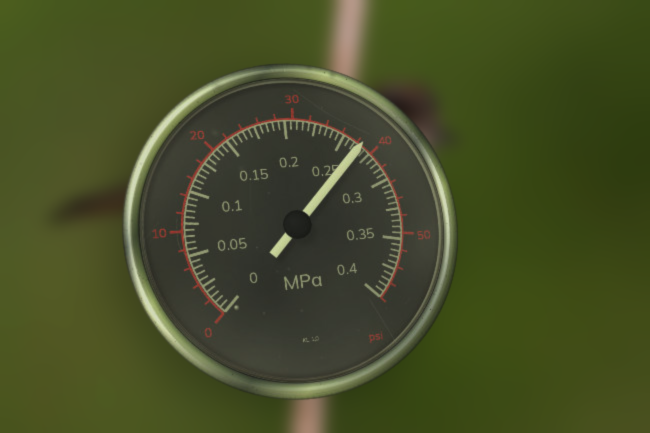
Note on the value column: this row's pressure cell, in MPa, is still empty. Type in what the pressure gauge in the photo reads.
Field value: 0.265 MPa
